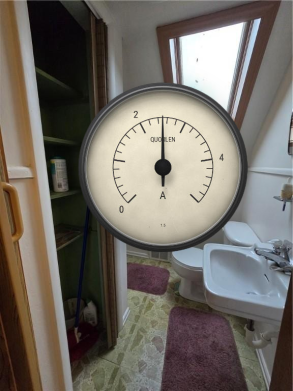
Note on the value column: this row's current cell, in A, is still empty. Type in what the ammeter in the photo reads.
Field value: 2.5 A
